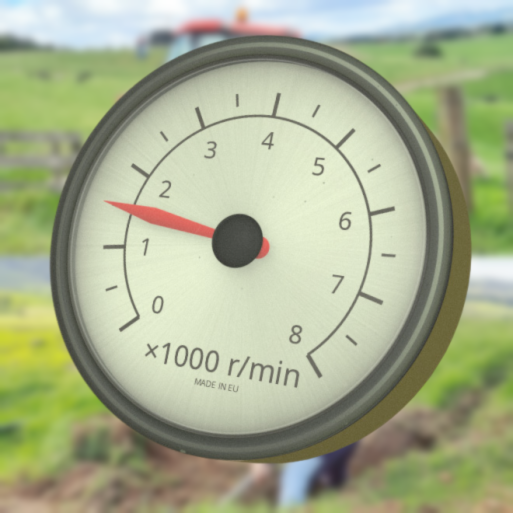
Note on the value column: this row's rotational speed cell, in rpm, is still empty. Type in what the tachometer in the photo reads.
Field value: 1500 rpm
